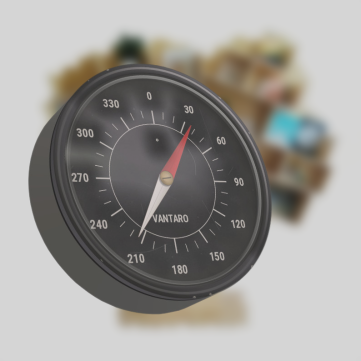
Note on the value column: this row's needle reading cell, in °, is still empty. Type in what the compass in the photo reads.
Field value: 35 °
